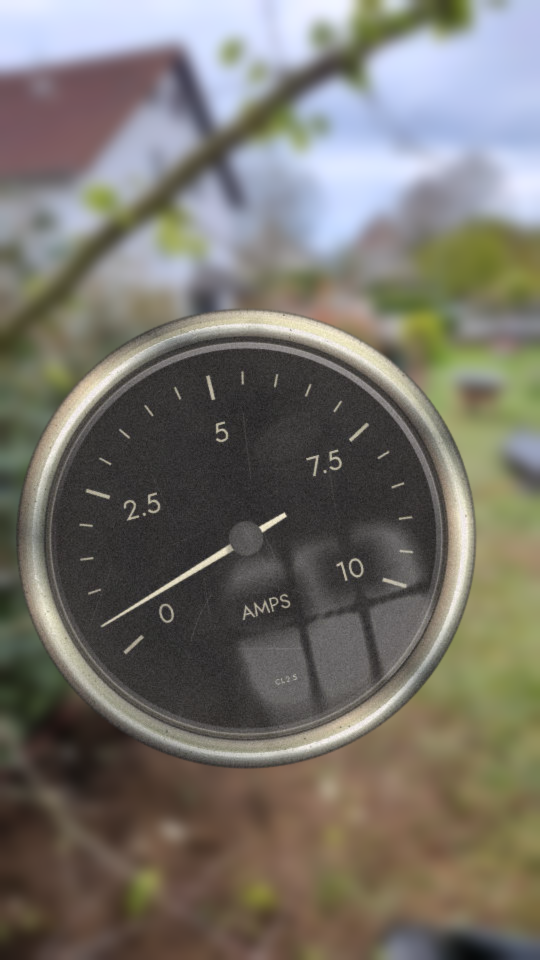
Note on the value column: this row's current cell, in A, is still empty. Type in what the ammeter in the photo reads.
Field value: 0.5 A
